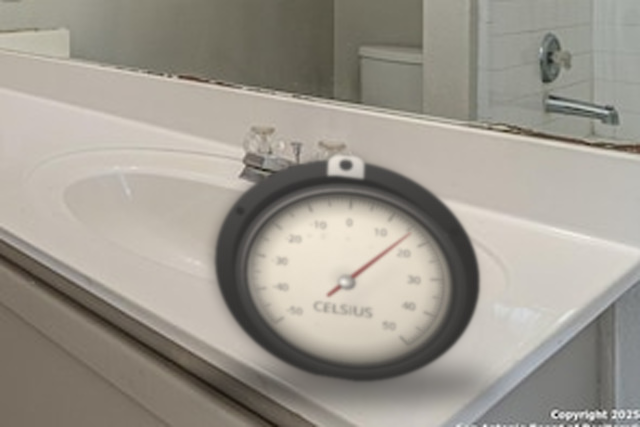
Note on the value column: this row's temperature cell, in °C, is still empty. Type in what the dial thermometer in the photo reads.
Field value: 15 °C
